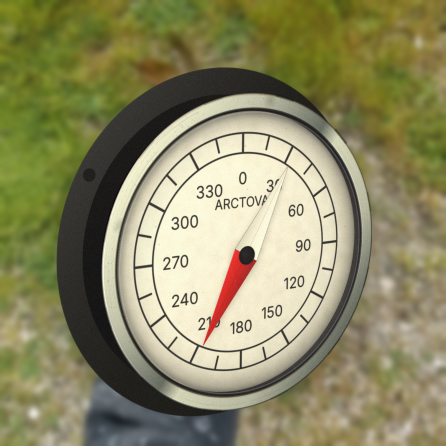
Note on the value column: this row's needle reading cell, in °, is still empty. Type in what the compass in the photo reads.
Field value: 210 °
